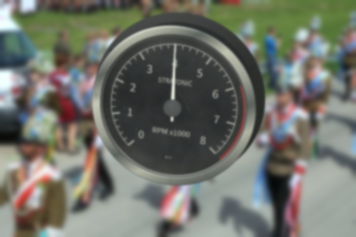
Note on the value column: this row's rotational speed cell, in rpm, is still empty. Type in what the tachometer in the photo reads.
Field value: 4000 rpm
